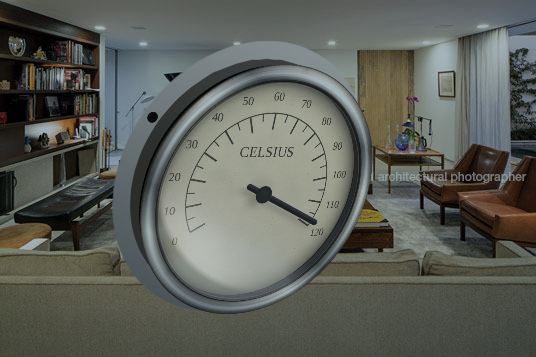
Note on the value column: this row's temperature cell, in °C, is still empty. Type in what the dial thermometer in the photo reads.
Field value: 117.5 °C
